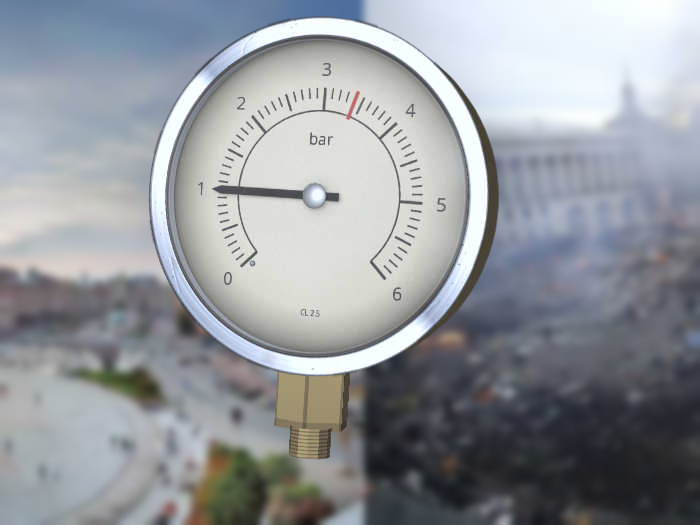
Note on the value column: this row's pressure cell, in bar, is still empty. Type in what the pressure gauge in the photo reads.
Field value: 1 bar
